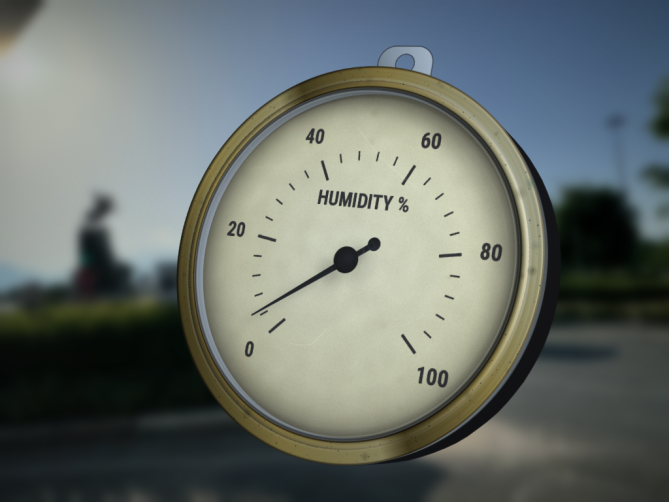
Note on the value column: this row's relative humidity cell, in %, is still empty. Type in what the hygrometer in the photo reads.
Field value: 4 %
